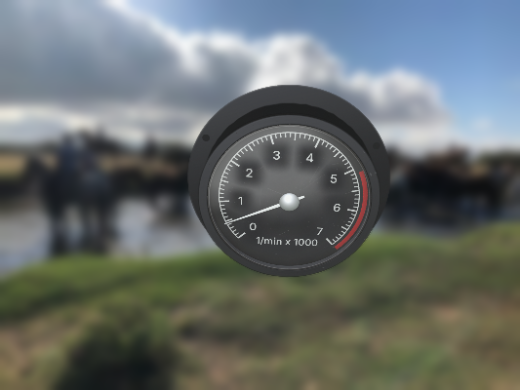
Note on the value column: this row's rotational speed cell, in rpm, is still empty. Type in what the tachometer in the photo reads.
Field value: 500 rpm
